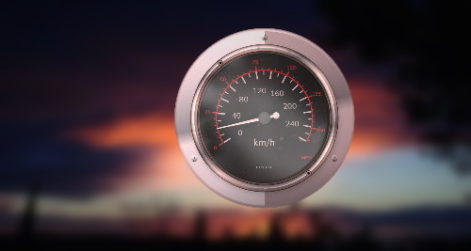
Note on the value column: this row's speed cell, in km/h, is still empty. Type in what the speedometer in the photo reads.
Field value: 20 km/h
